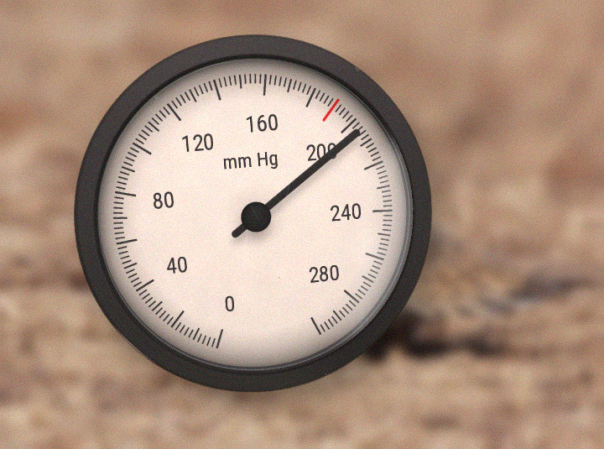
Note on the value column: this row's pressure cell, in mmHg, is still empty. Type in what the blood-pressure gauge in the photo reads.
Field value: 204 mmHg
